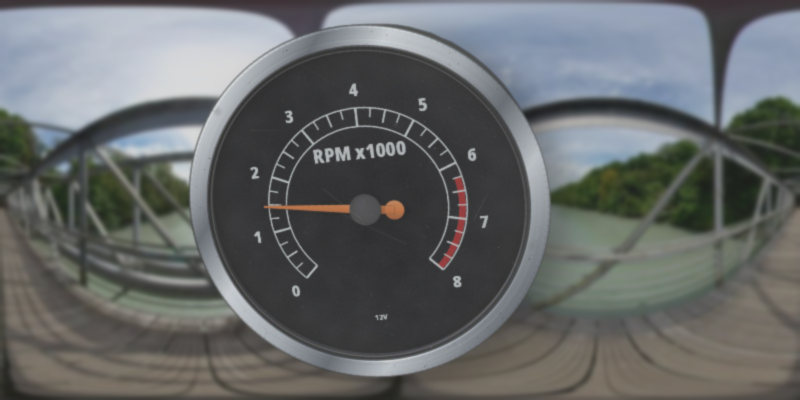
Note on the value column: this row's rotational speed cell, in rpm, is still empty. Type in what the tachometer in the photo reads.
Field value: 1500 rpm
